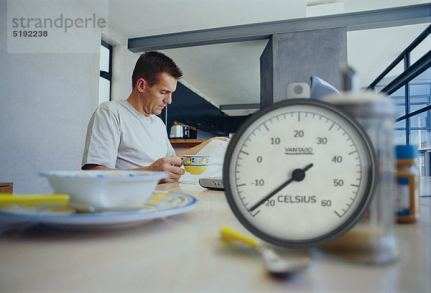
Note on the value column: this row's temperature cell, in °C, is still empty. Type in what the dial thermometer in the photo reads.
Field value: -18 °C
